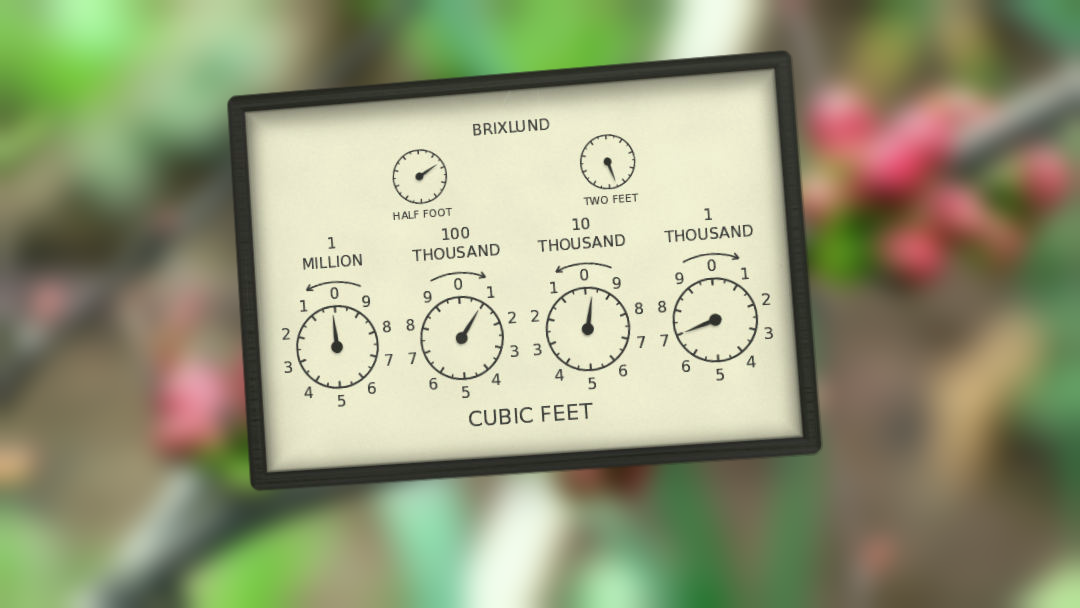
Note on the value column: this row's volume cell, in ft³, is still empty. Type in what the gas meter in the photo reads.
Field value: 9700 ft³
